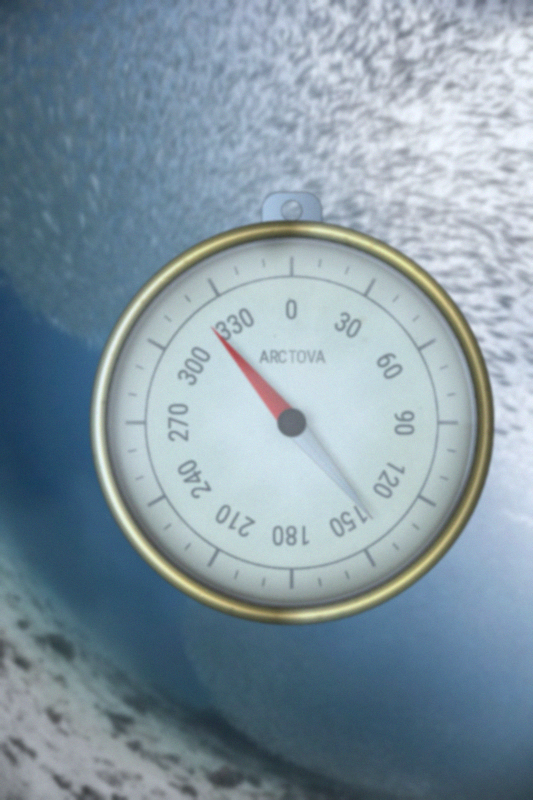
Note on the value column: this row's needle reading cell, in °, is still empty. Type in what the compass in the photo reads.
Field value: 320 °
